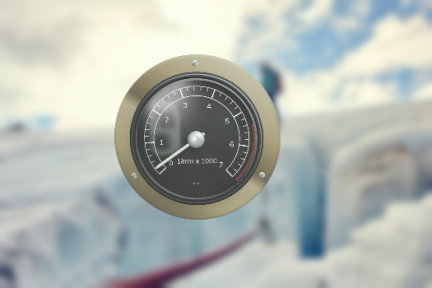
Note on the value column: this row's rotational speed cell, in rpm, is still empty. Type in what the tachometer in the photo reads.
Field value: 200 rpm
